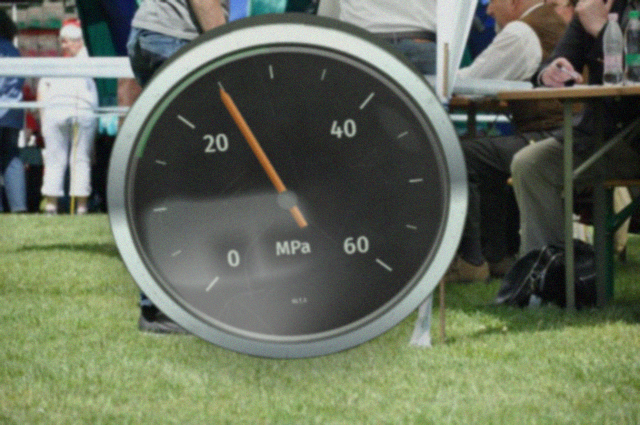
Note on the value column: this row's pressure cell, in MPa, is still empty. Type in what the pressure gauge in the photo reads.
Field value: 25 MPa
